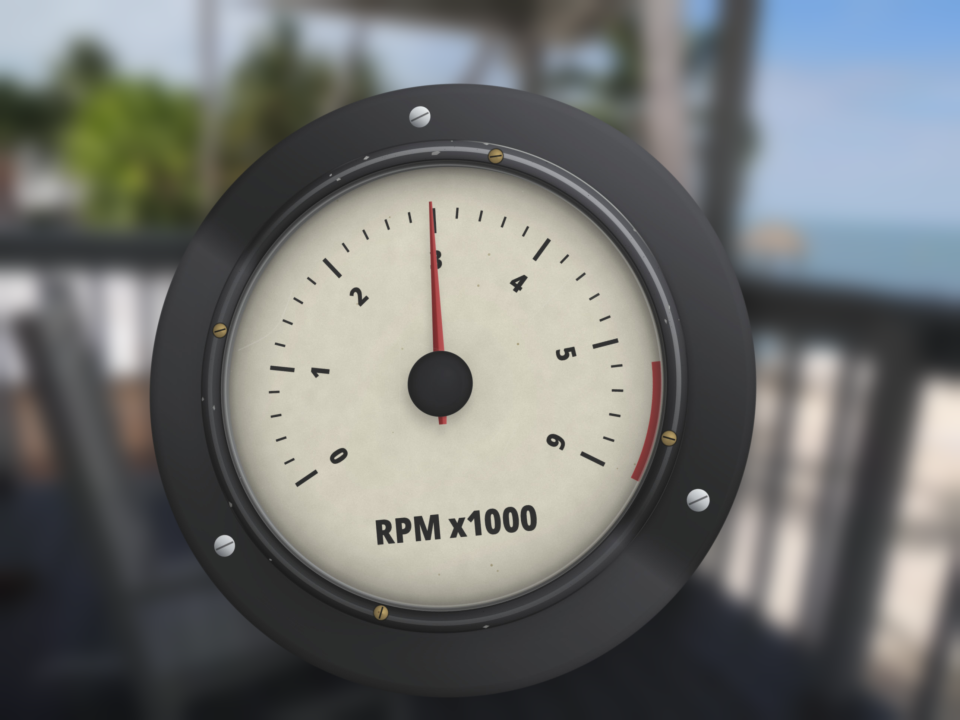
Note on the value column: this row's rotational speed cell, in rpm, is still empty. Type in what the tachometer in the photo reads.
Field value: 3000 rpm
